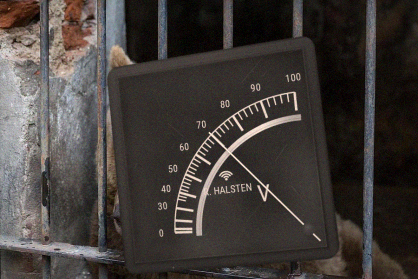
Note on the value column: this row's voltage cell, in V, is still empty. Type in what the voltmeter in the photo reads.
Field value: 70 V
